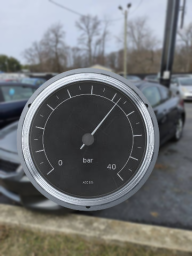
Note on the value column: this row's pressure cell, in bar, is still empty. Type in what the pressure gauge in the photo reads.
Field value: 25 bar
